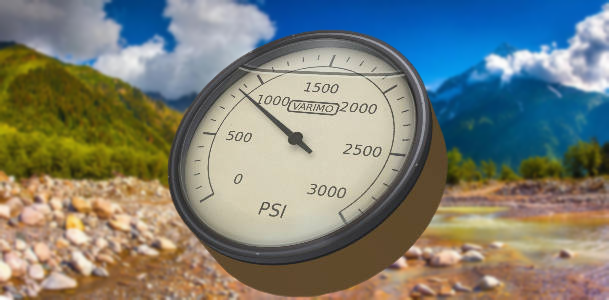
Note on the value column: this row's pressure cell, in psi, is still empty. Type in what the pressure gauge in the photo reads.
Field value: 850 psi
